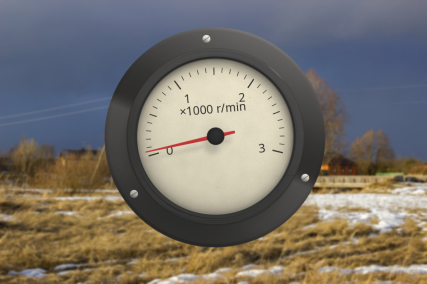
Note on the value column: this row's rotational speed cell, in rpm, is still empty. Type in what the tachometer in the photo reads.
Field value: 50 rpm
